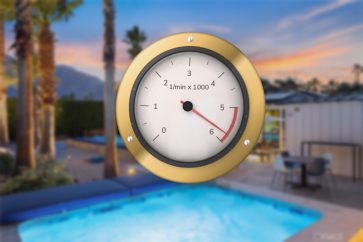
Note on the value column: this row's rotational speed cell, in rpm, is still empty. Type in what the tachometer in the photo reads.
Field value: 5750 rpm
